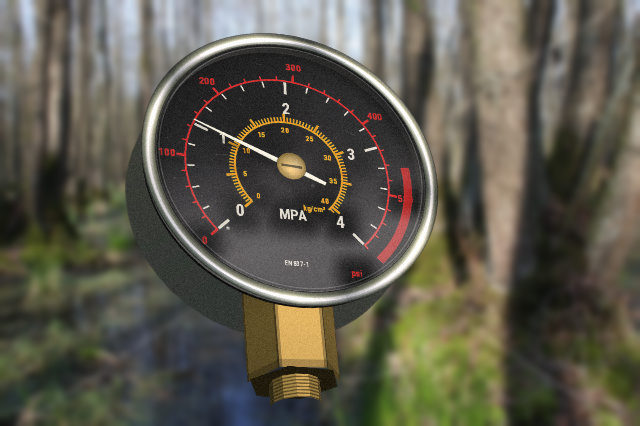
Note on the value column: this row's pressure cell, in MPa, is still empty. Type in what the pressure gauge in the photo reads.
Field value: 1 MPa
